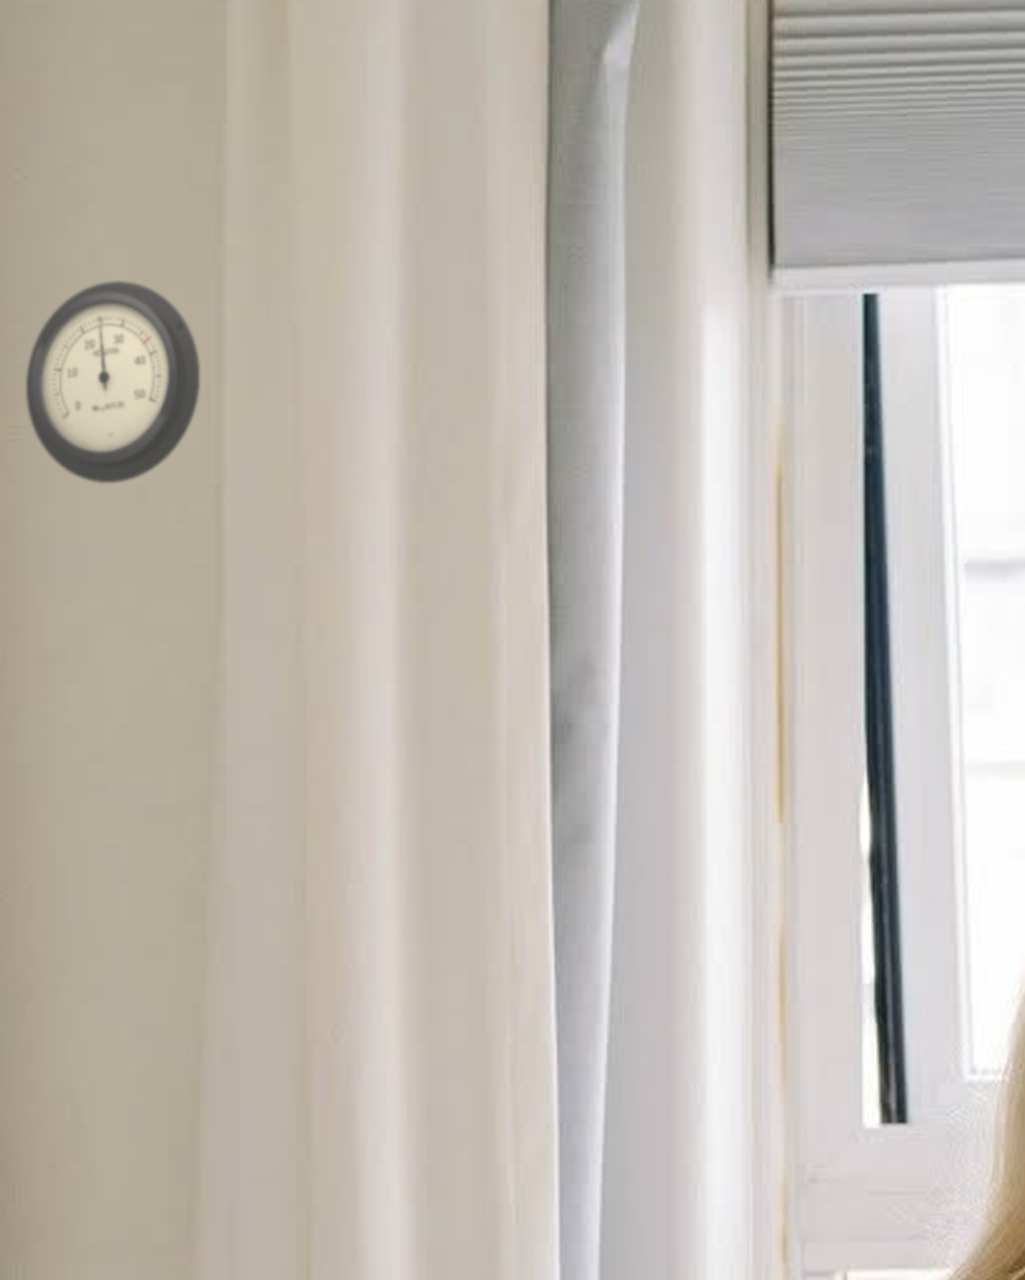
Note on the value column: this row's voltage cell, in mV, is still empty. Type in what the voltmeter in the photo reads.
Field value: 25 mV
